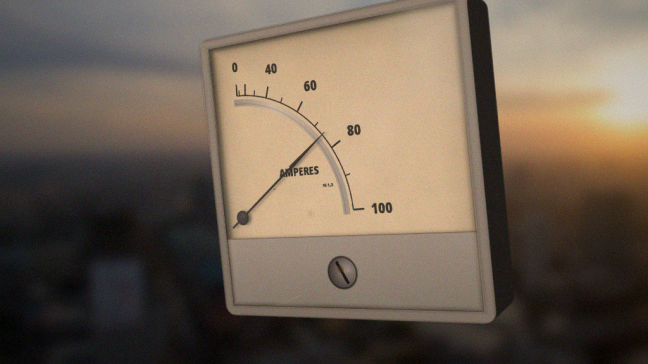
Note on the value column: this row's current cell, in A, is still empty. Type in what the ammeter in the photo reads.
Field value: 75 A
